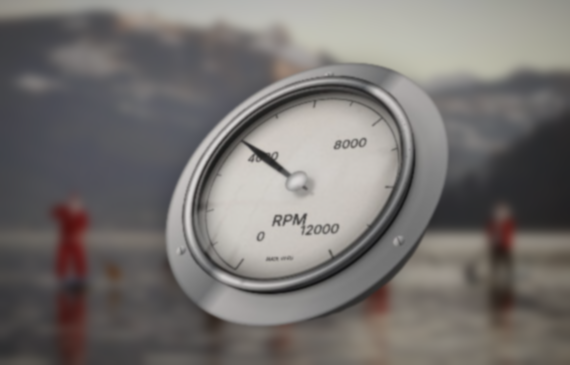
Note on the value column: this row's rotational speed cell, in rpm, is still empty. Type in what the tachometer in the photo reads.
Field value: 4000 rpm
